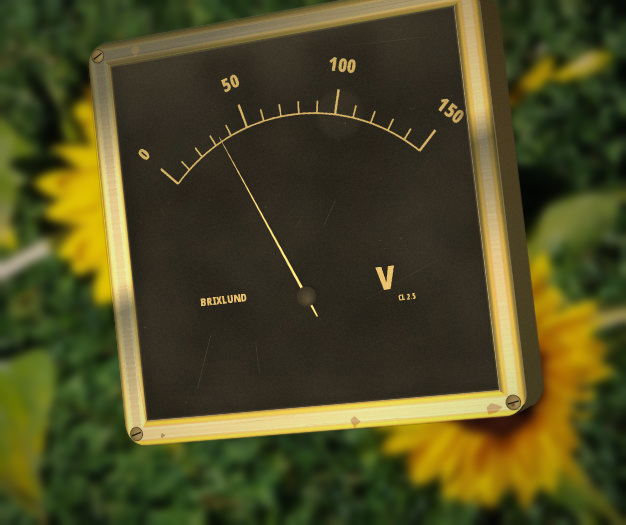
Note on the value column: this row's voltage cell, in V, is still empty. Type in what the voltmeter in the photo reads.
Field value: 35 V
